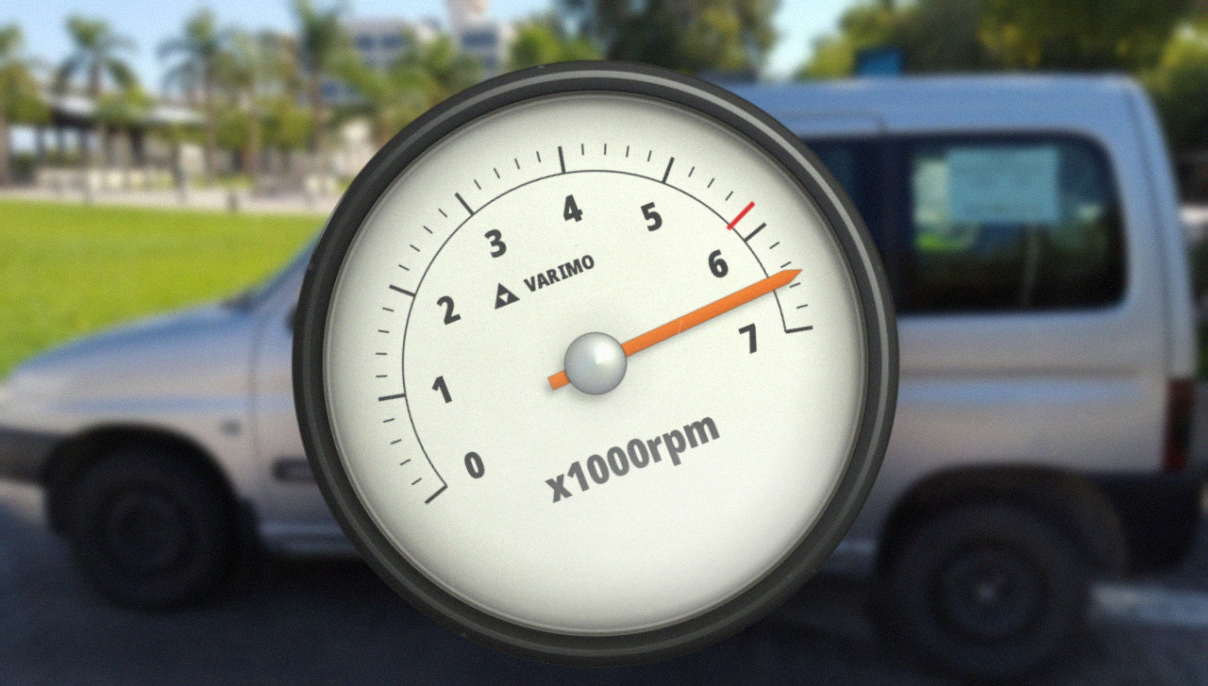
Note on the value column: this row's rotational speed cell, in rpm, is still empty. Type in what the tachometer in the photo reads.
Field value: 6500 rpm
